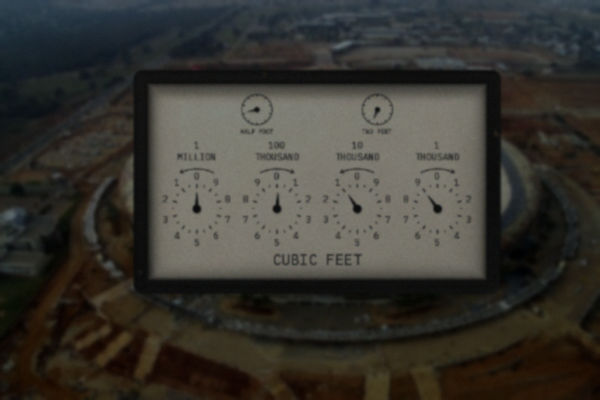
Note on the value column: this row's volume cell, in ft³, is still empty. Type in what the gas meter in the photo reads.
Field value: 900 ft³
